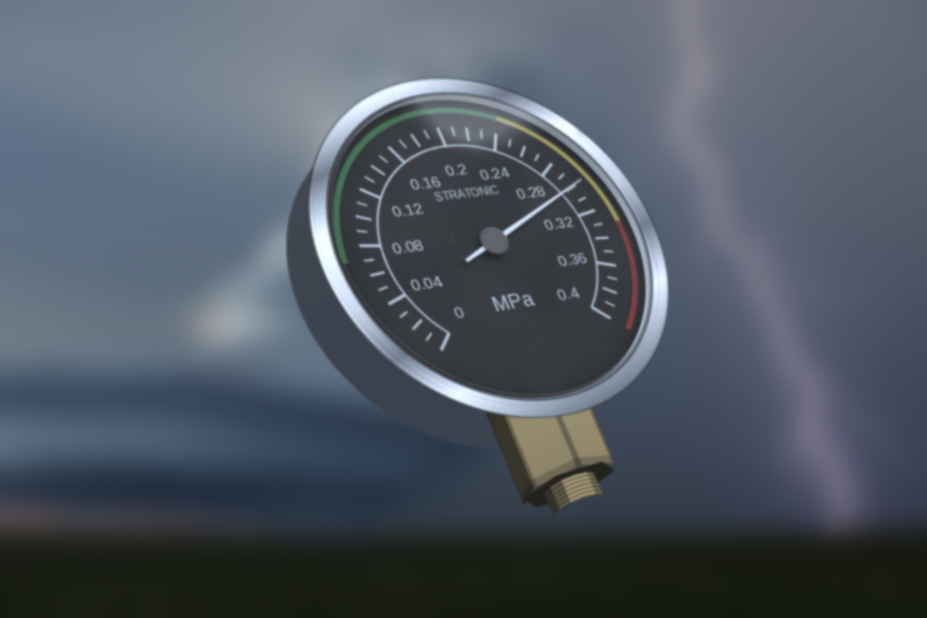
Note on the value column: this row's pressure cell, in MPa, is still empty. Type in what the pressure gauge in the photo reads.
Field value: 0.3 MPa
